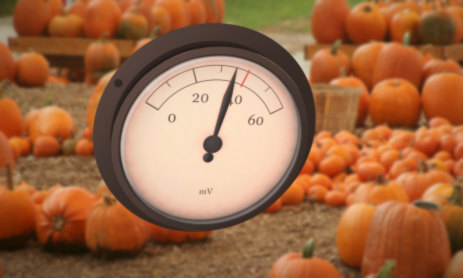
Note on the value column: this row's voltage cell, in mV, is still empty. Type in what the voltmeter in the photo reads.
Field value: 35 mV
